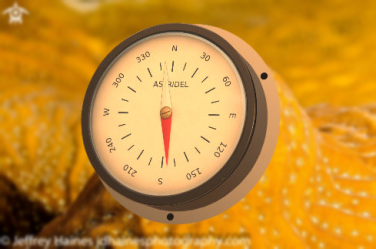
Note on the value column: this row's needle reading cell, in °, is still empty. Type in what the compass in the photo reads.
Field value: 172.5 °
